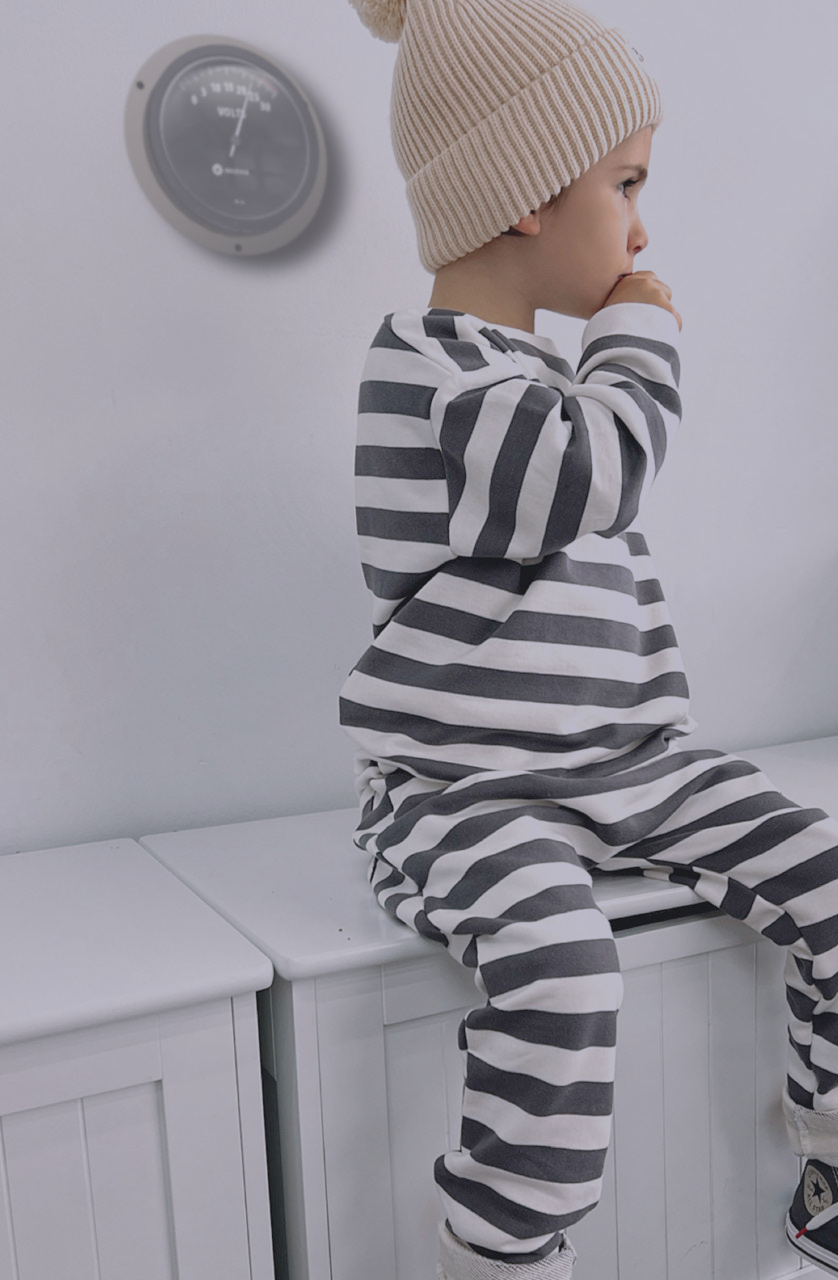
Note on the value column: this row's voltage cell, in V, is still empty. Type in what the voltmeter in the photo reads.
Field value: 22.5 V
